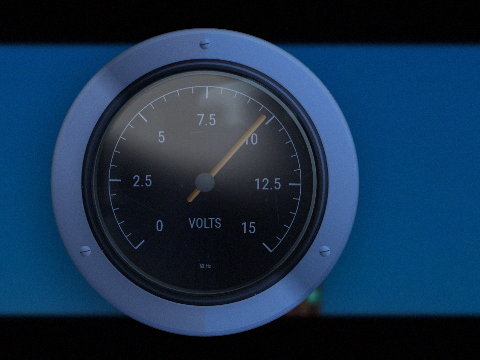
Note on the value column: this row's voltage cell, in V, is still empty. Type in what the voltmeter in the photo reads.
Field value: 9.75 V
